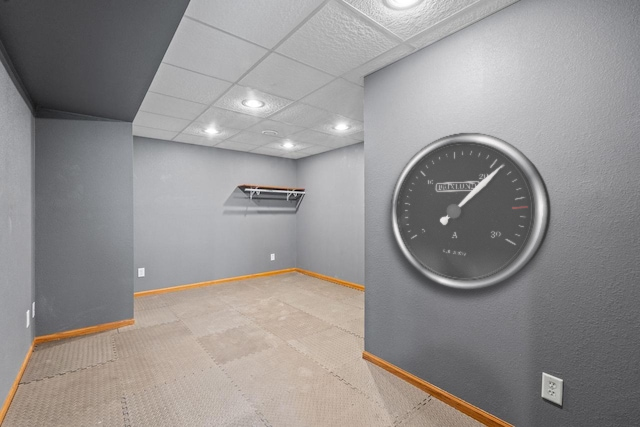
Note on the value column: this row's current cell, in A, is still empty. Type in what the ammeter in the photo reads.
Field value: 21 A
